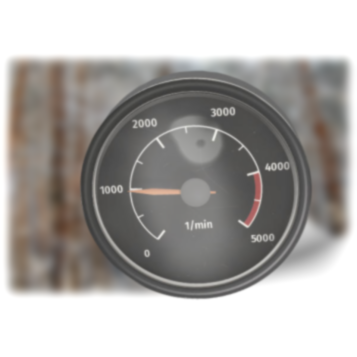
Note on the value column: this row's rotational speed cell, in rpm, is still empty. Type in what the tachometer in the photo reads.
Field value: 1000 rpm
